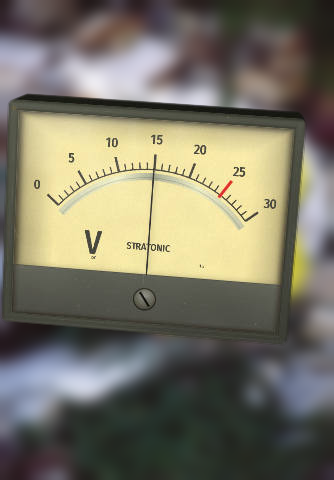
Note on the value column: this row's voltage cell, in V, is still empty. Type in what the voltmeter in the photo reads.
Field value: 15 V
